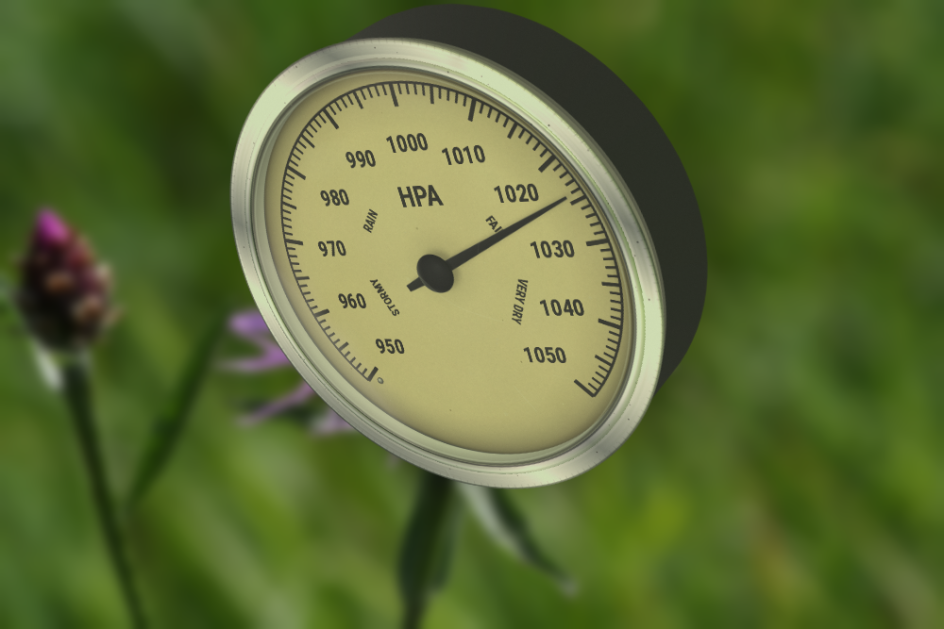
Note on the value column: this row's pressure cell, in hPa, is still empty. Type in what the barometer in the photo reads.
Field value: 1024 hPa
